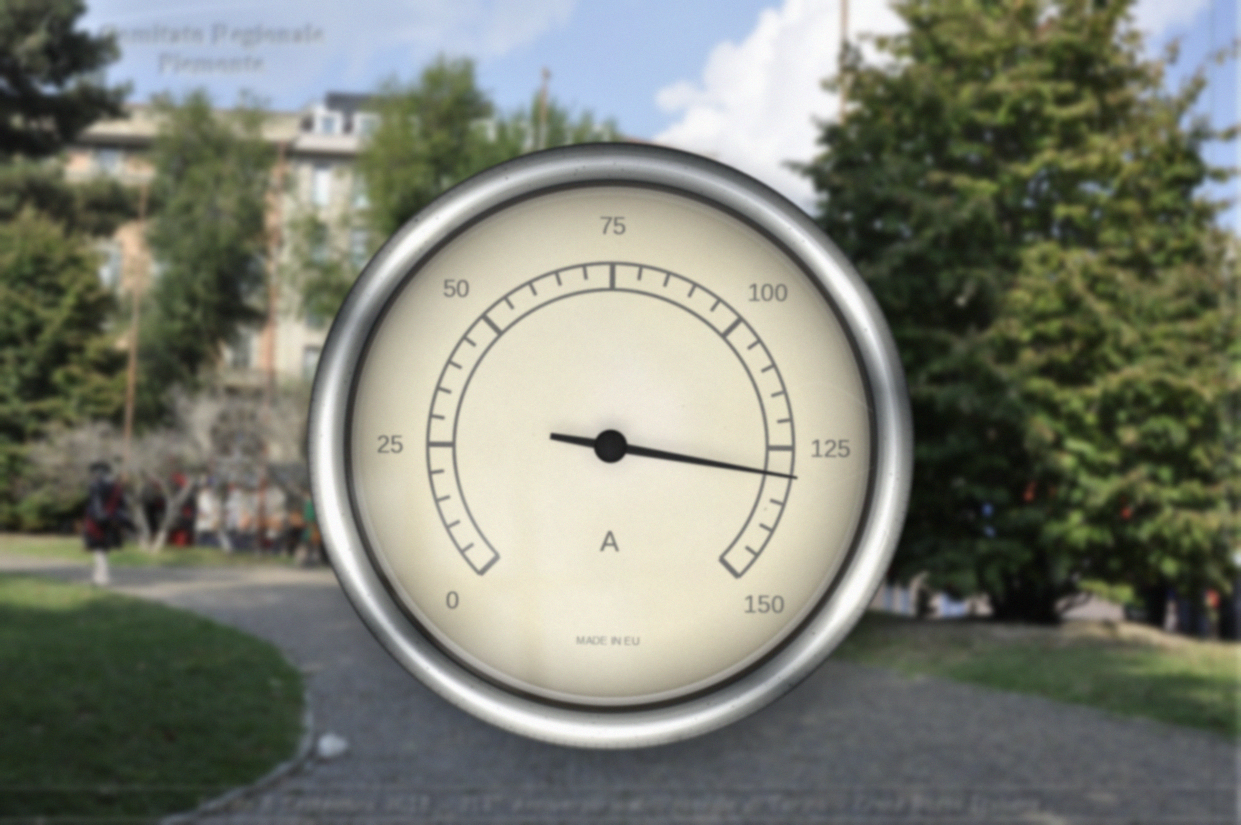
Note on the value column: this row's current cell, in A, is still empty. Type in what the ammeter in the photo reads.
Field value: 130 A
